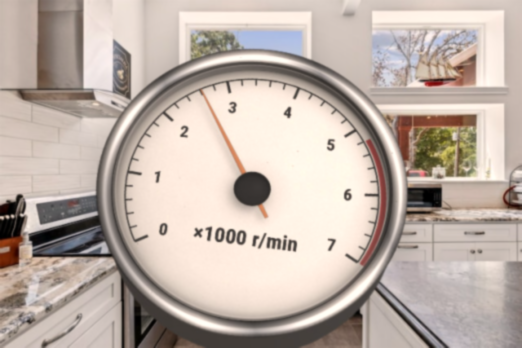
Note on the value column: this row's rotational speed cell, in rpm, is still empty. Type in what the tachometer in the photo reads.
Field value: 2600 rpm
